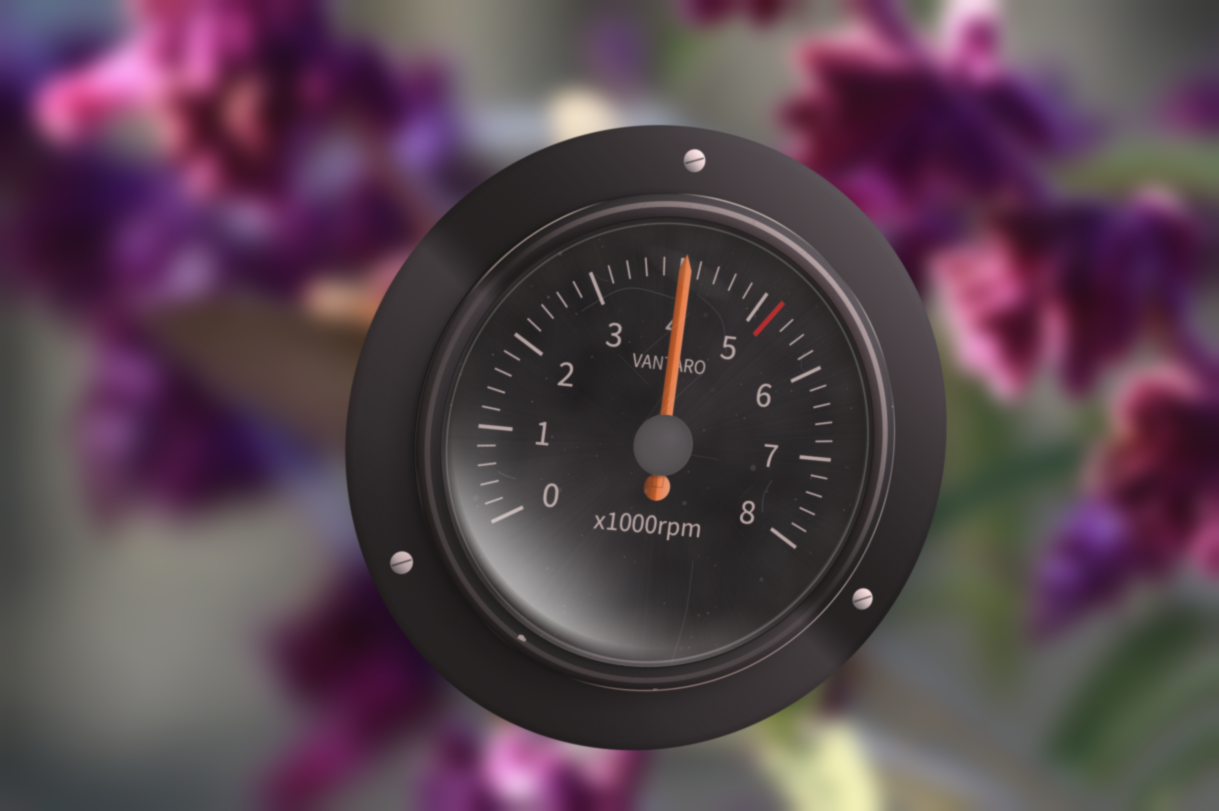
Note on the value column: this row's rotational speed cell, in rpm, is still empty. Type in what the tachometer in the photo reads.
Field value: 4000 rpm
